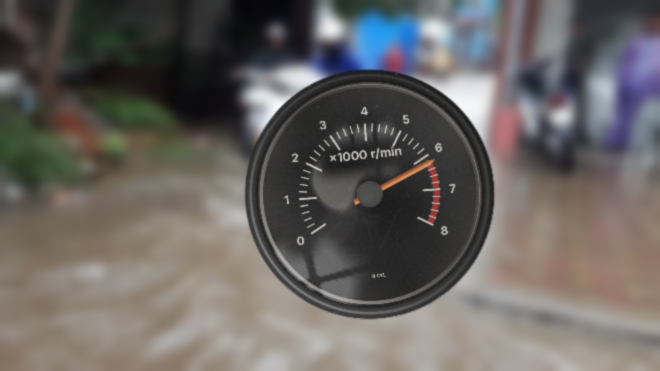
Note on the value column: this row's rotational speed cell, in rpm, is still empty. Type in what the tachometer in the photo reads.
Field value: 6200 rpm
